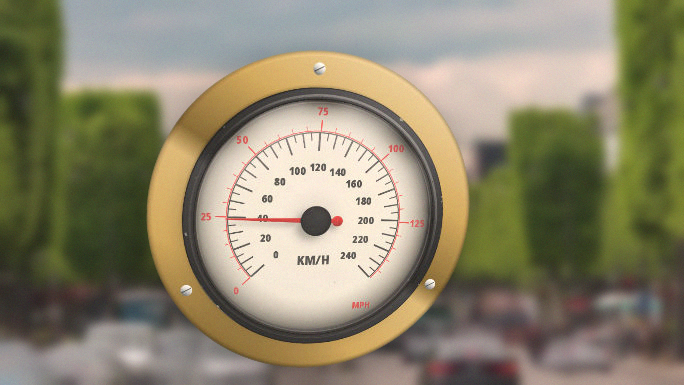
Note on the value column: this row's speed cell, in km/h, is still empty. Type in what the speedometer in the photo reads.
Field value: 40 km/h
